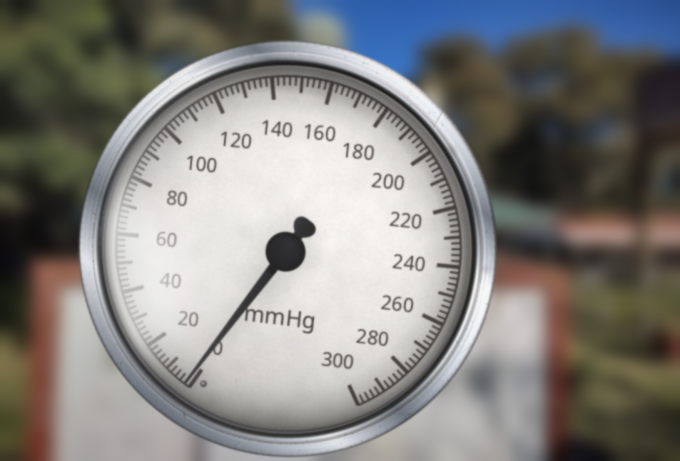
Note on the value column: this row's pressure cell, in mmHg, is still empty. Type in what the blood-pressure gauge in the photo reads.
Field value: 2 mmHg
